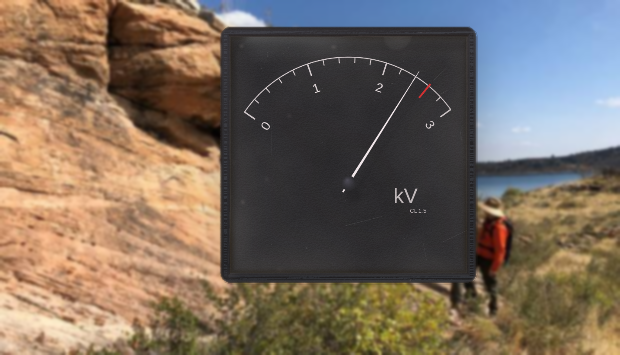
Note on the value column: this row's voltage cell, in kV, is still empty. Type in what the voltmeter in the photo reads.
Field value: 2.4 kV
